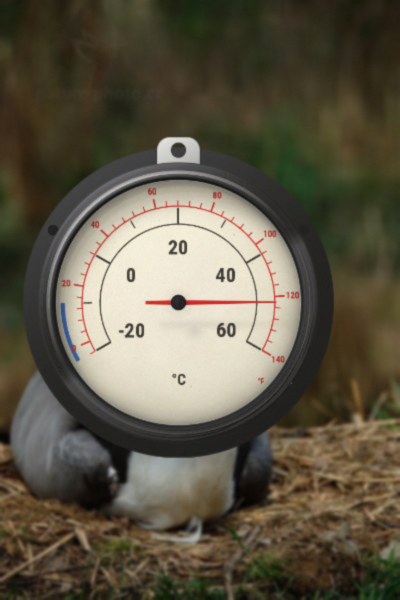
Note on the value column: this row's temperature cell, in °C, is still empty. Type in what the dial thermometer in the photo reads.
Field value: 50 °C
